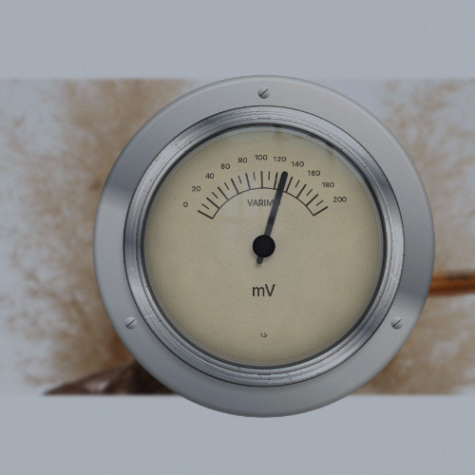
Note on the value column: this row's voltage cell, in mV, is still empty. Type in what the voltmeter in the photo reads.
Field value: 130 mV
